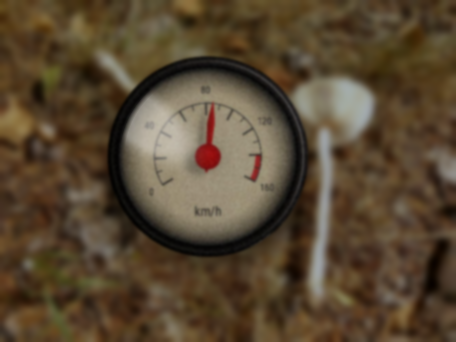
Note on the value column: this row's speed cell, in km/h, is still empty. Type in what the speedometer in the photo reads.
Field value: 85 km/h
